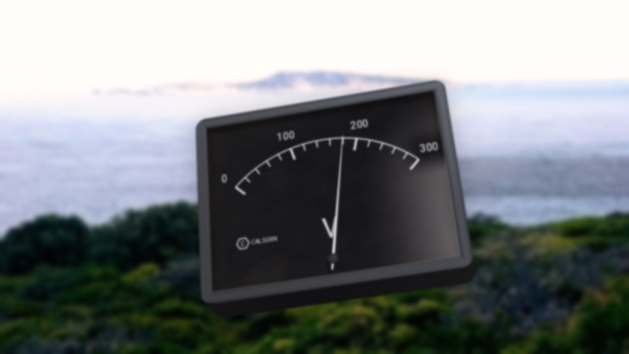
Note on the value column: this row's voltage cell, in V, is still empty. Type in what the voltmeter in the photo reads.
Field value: 180 V
